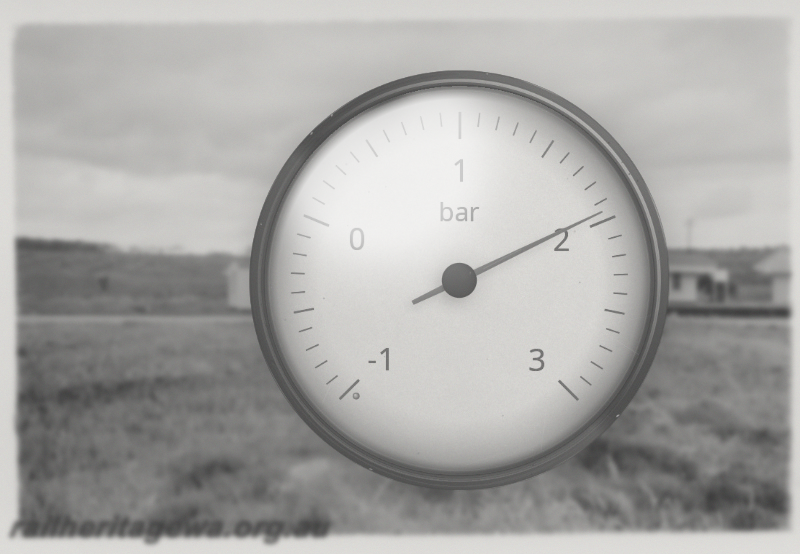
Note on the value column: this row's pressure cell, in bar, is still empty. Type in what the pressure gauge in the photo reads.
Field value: 1.95 bar
